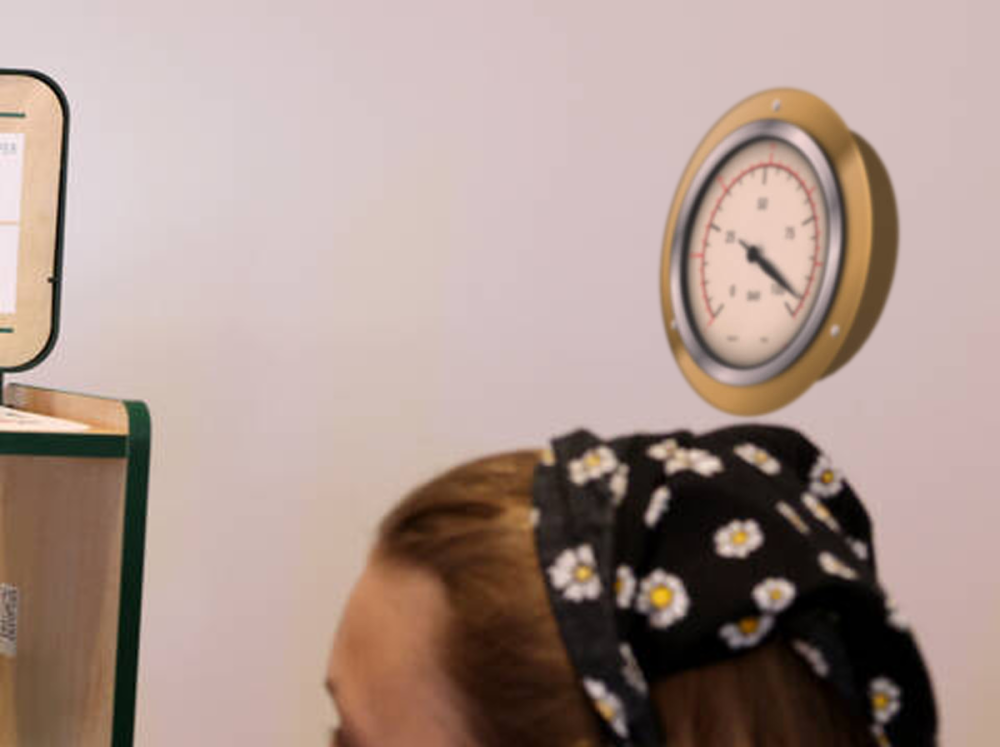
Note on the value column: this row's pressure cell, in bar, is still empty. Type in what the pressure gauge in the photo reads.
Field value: 95 bar
